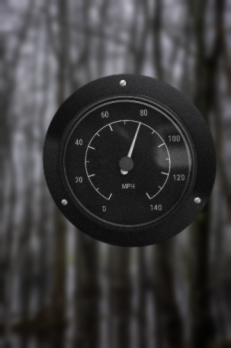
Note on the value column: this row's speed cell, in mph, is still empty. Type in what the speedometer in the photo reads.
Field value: 80 mph
